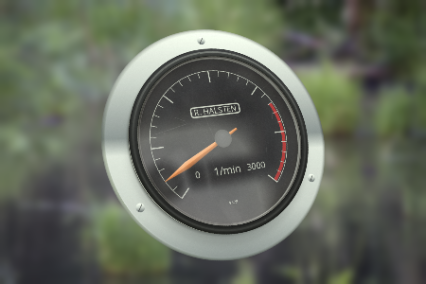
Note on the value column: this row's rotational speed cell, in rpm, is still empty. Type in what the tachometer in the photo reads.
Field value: 200 rpm
